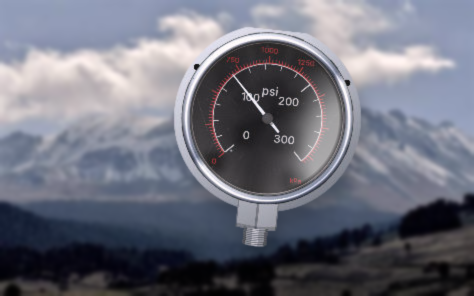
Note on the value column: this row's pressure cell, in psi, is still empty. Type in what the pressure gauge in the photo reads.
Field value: 100 psi
